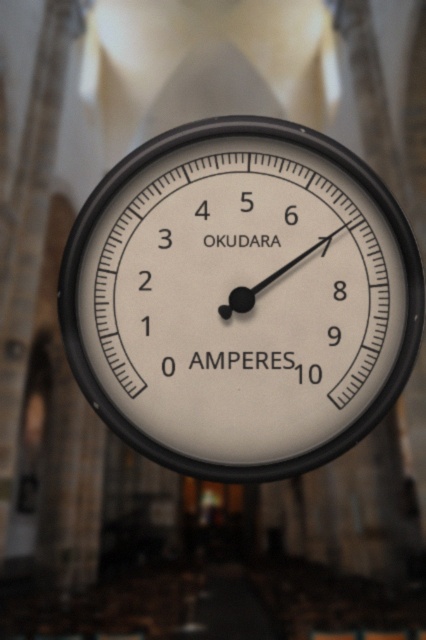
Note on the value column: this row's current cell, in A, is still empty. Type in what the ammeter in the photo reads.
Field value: 6.9 A
